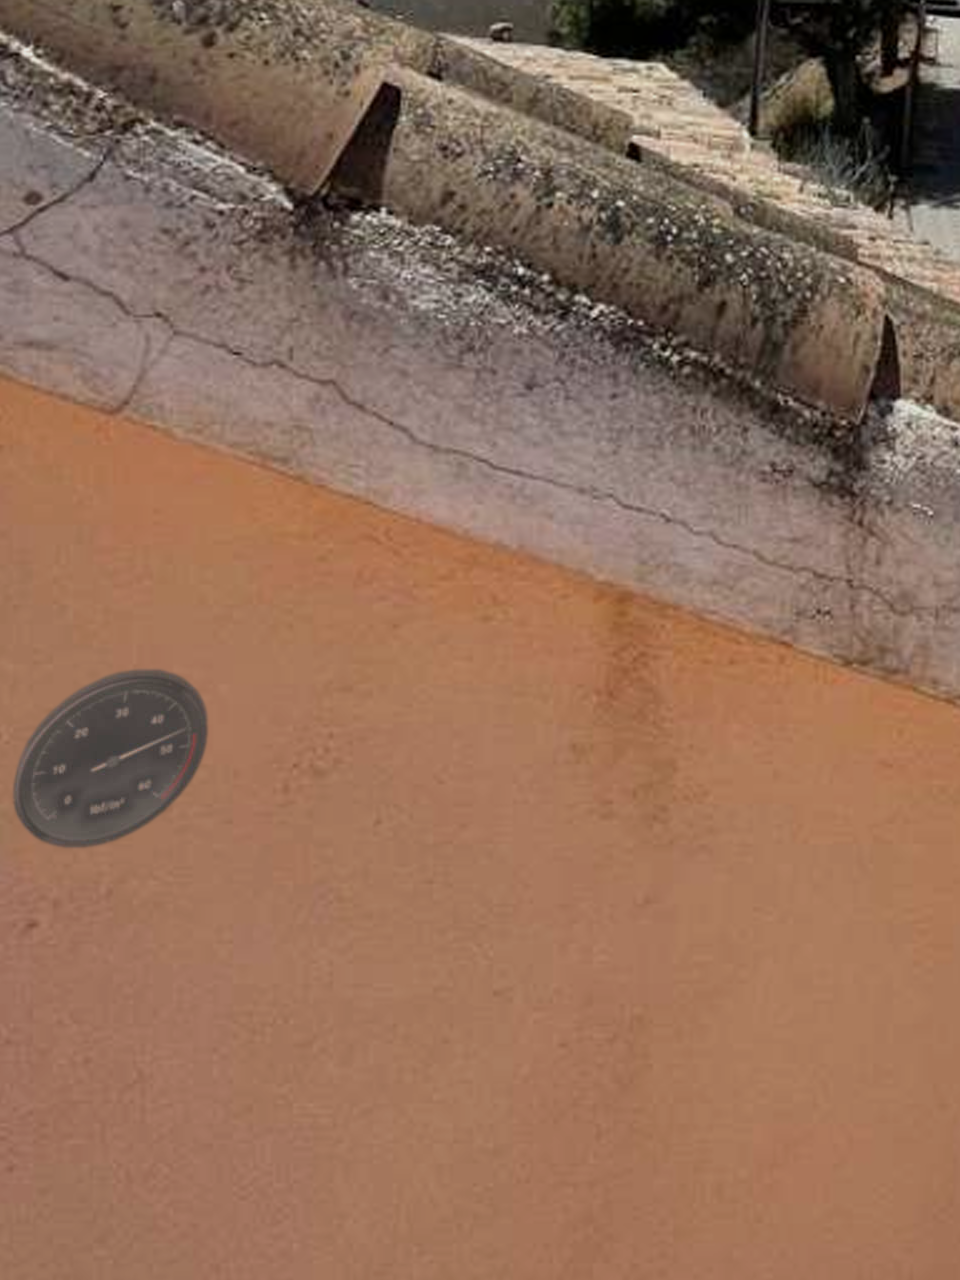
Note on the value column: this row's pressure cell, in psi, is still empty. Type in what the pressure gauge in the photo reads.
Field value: 46 psi
